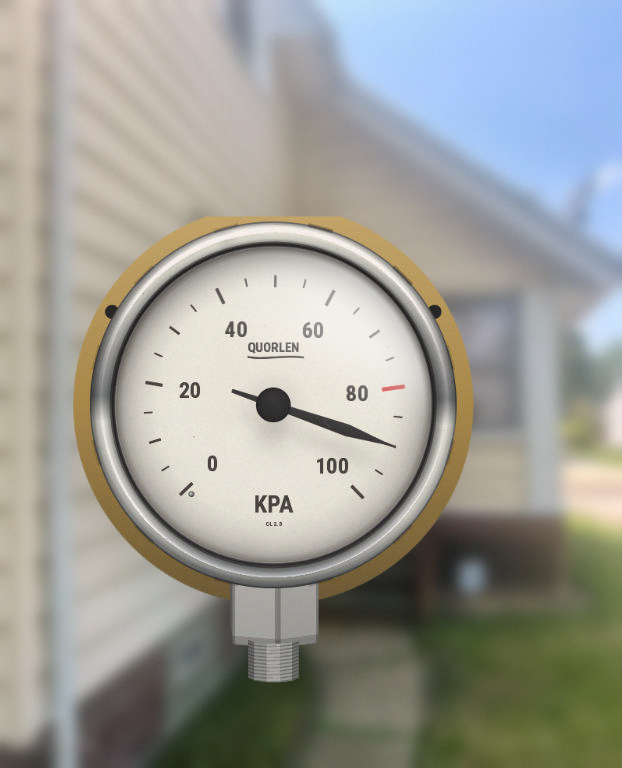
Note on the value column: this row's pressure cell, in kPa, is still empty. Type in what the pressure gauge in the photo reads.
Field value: 90 kPa
